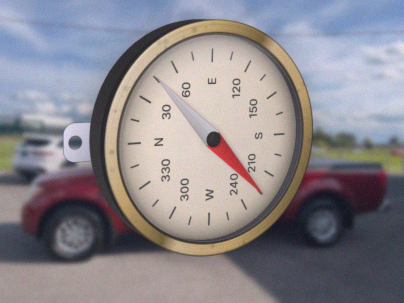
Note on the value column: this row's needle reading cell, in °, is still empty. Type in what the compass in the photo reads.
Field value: 225 °
